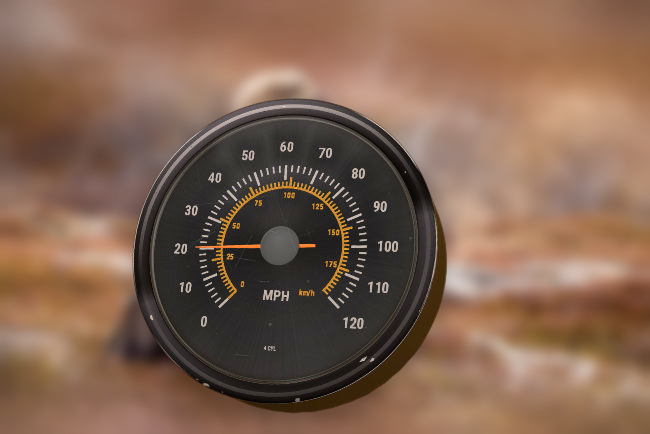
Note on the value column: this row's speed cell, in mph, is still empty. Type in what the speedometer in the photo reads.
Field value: 20 mph
